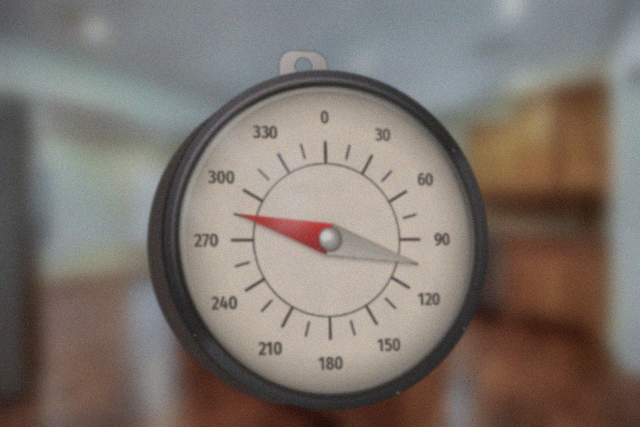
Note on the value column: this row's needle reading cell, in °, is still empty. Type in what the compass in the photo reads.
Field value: 285 °
